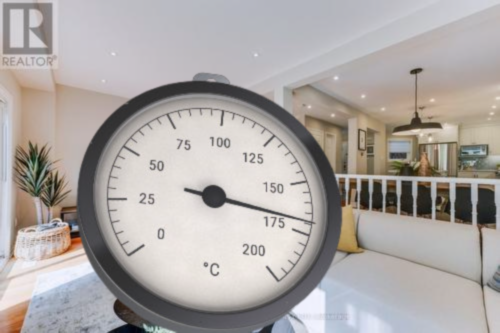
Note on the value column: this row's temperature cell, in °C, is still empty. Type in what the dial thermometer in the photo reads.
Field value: 170 °C
